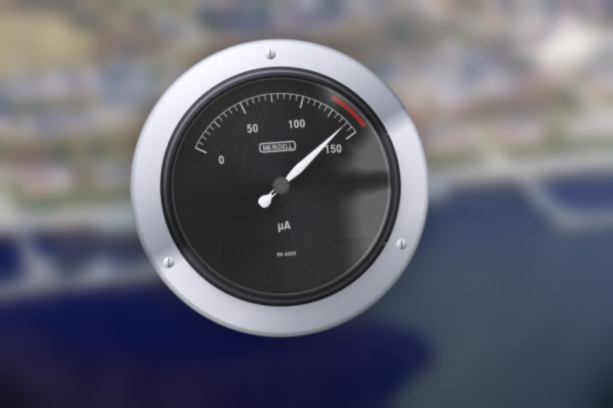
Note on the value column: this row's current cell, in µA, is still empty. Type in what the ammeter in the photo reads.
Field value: 140 µA
